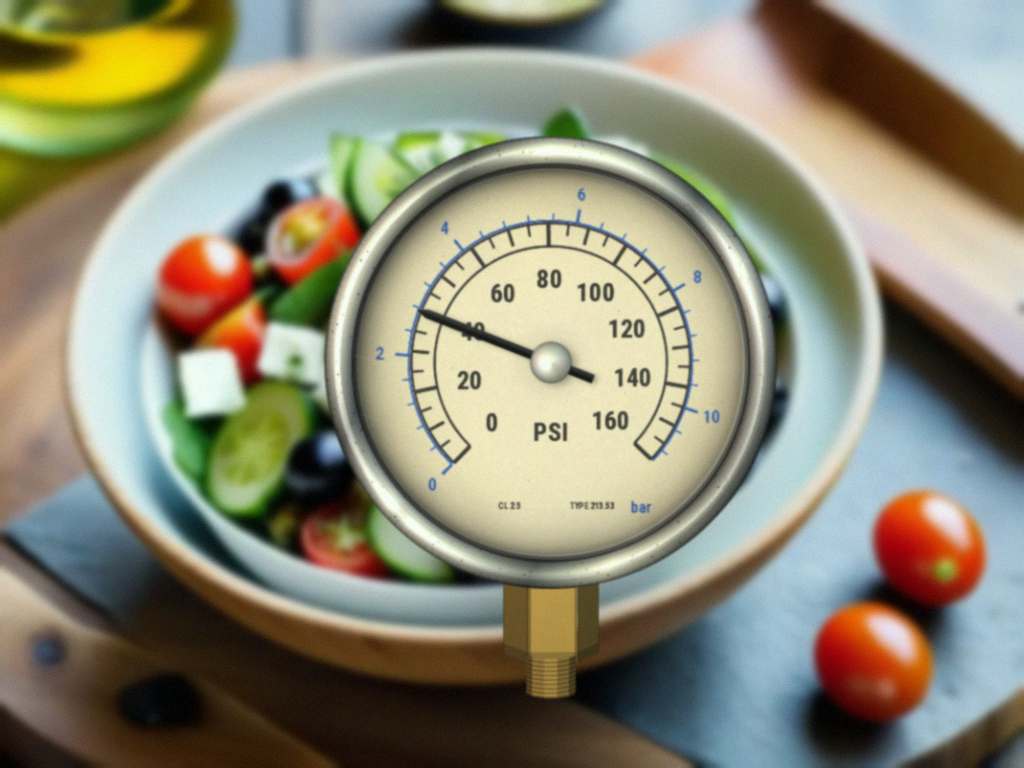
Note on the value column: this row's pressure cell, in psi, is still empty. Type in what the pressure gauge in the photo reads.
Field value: 40 psi
